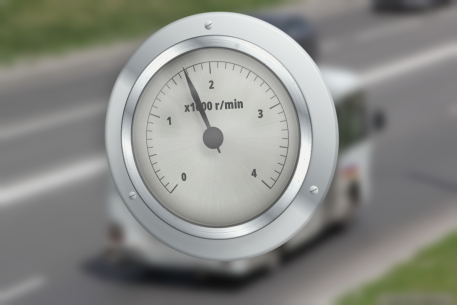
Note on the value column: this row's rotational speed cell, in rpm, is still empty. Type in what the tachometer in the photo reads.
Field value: 1700 rpm
